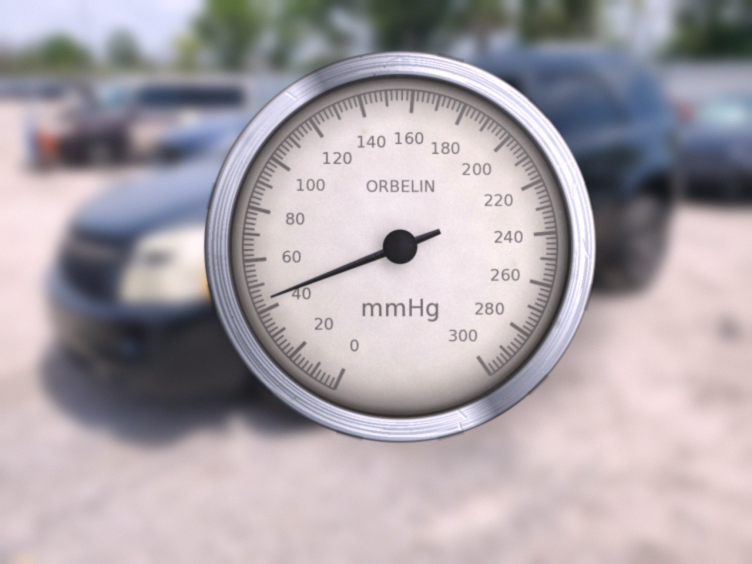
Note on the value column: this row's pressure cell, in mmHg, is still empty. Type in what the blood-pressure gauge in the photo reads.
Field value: 44 mmHg
